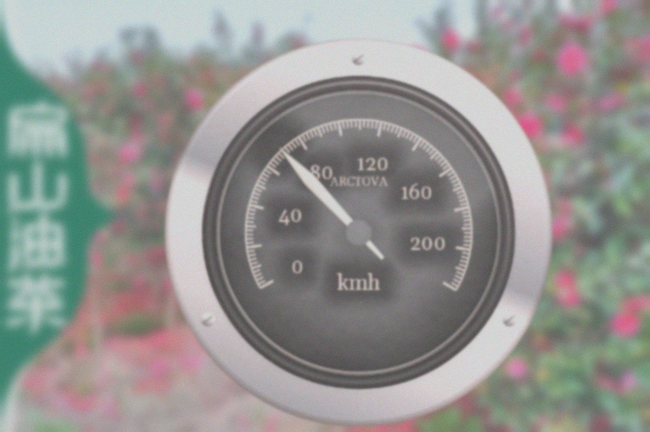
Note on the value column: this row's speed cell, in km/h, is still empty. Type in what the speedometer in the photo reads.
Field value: 70 km/h
